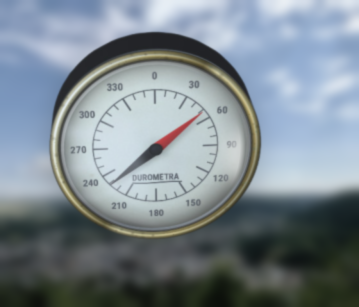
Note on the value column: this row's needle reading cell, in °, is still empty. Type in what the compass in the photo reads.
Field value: 50 °
